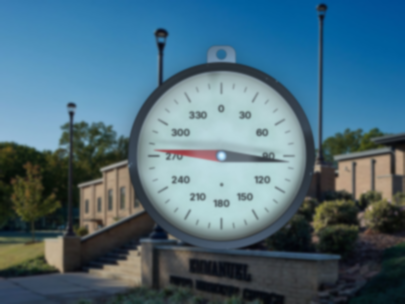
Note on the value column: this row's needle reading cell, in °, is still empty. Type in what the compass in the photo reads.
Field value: 275 °
